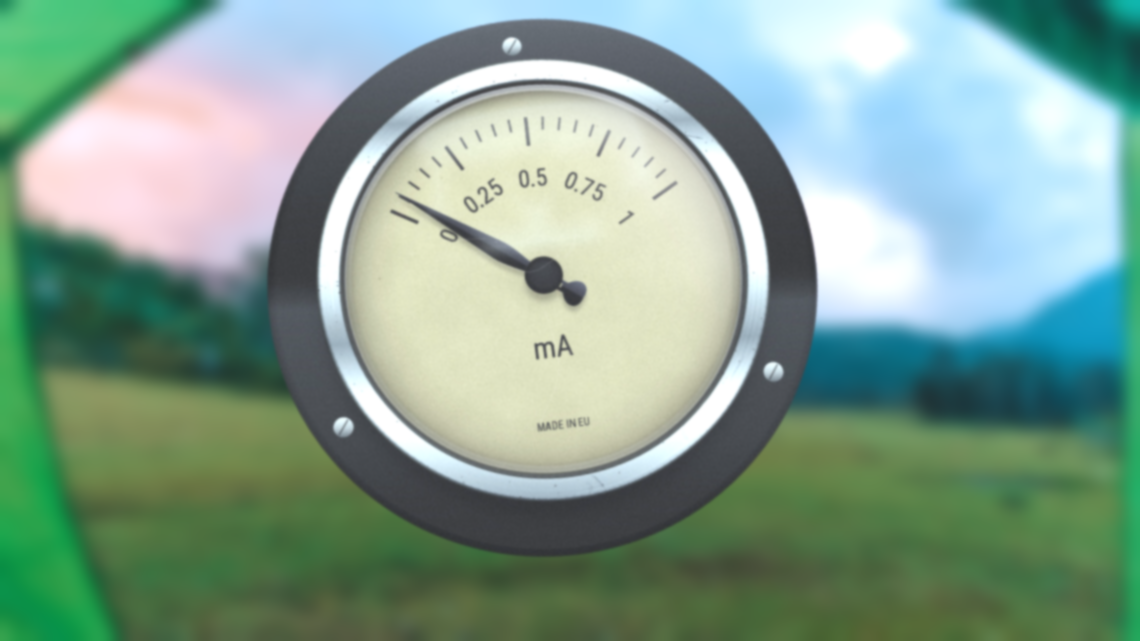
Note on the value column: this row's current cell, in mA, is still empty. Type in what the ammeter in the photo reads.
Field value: 0.05 mA
